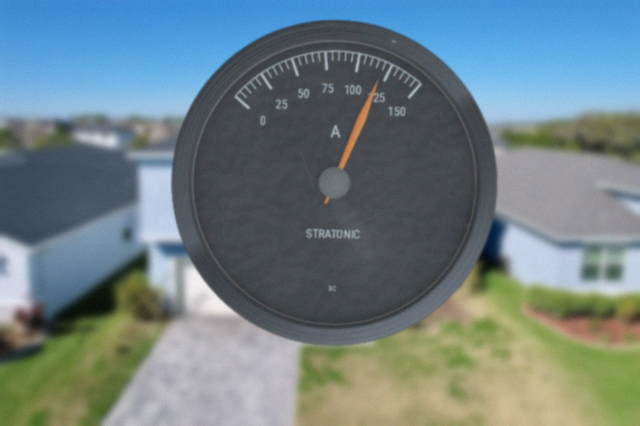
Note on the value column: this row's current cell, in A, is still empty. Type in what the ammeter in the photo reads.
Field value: 120 A
